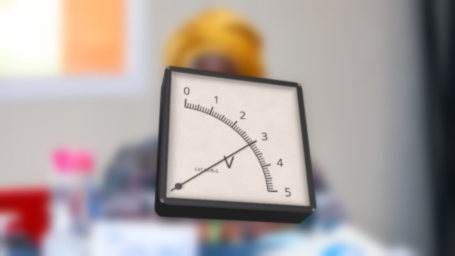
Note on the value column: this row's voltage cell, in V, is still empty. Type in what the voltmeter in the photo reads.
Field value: 3 V
